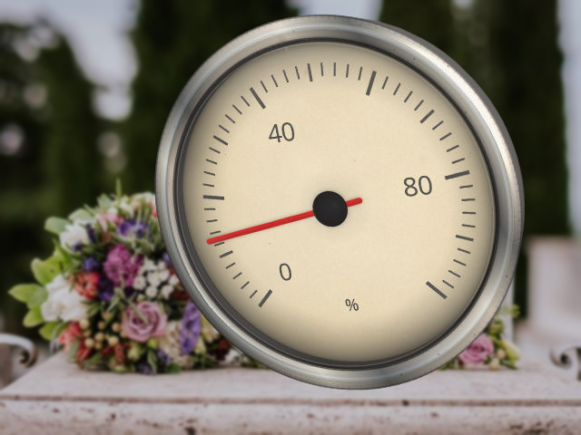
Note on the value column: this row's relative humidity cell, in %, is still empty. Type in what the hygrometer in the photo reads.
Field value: 13 %
